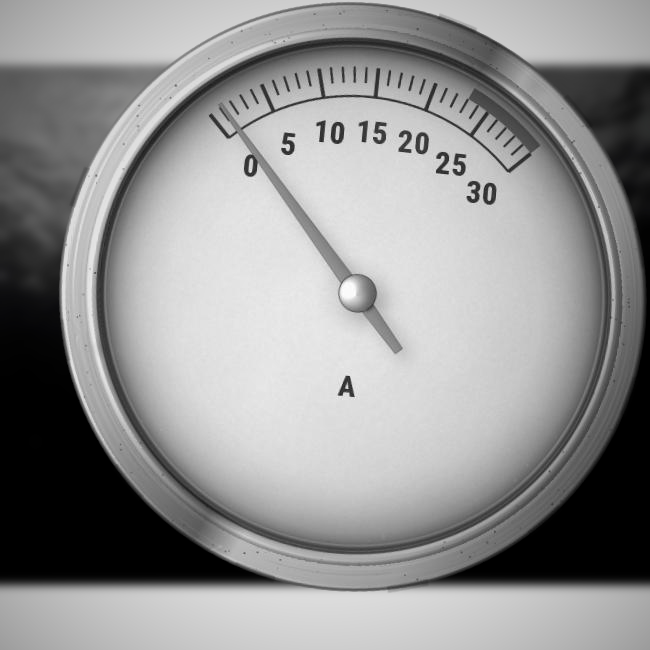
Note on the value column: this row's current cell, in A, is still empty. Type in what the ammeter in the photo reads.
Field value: 1 A
